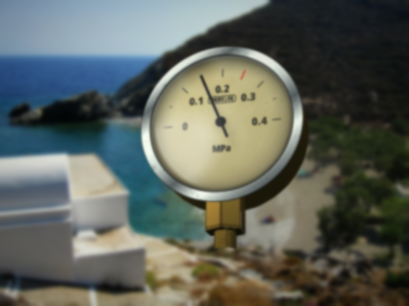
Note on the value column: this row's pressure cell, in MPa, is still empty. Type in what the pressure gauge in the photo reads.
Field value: 0.15 MPa
